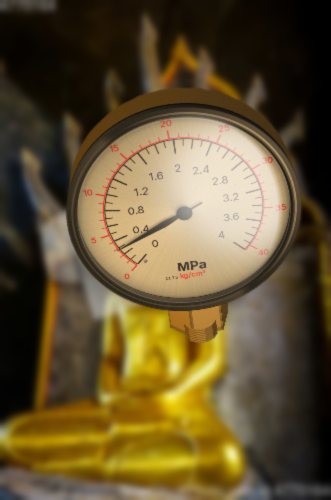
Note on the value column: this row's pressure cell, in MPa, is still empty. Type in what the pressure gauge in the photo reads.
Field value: 0.3 MPa
